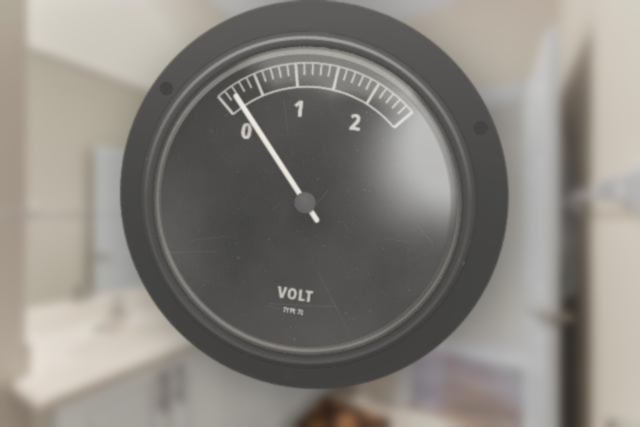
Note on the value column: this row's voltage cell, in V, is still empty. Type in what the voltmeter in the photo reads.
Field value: 0.2 V
